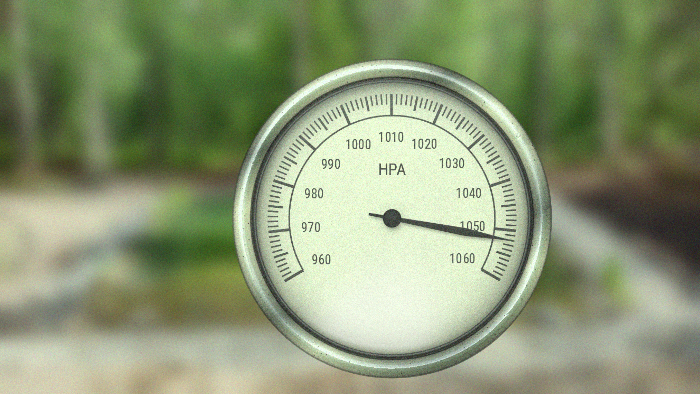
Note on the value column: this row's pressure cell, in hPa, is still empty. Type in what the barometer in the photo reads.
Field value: 1052 hPa
